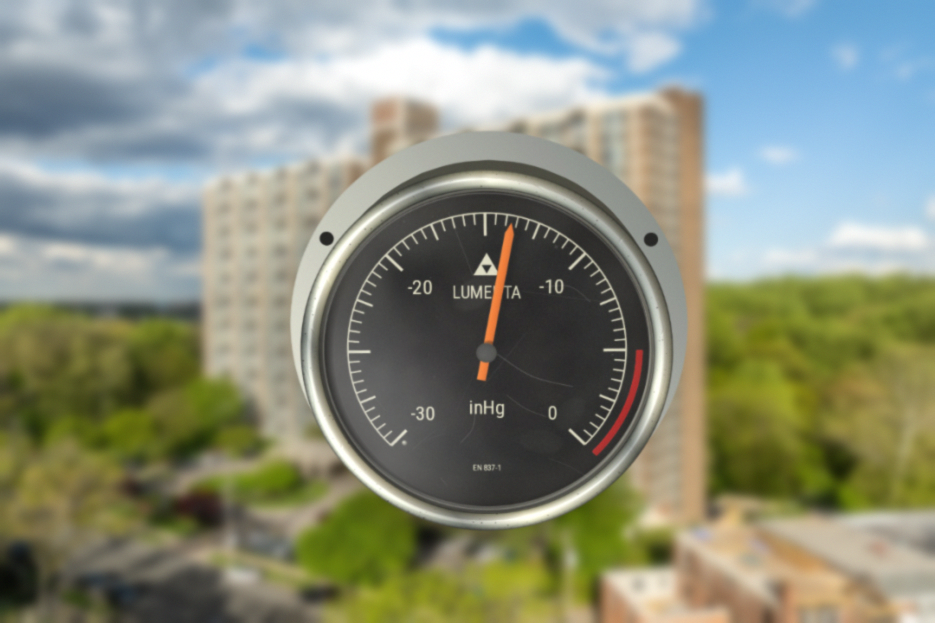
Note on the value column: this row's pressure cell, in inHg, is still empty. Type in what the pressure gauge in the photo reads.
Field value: -13.75 inHg
